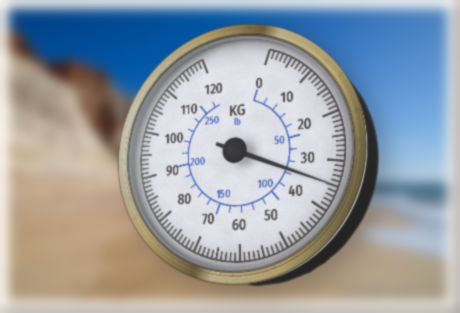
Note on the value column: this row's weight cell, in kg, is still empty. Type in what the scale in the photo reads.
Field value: 35 kg
